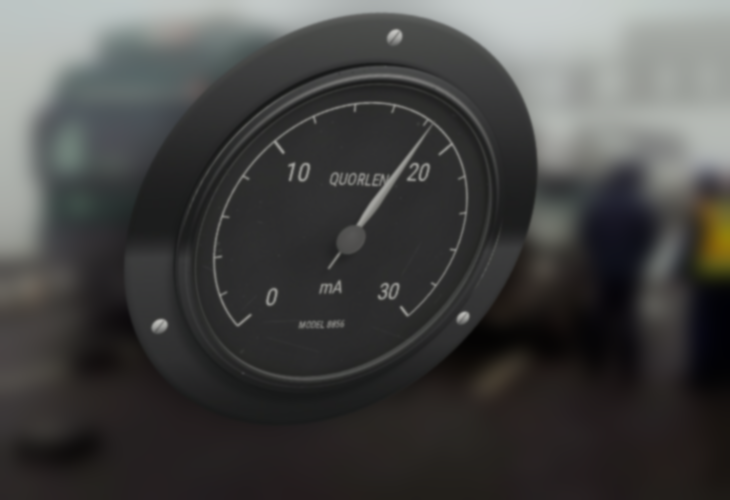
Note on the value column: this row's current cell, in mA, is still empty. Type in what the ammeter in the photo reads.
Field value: 18 mA
